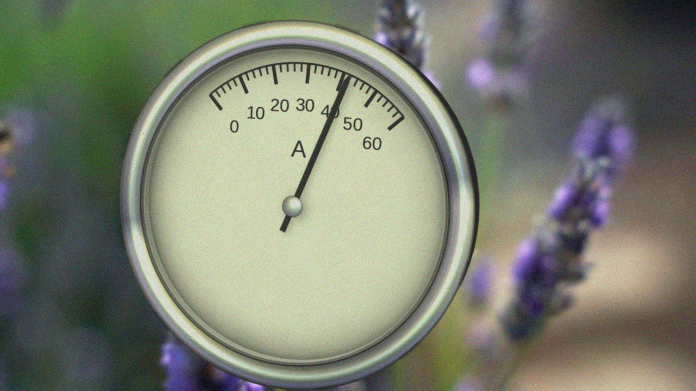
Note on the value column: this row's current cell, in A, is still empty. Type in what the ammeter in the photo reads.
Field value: 42 A
